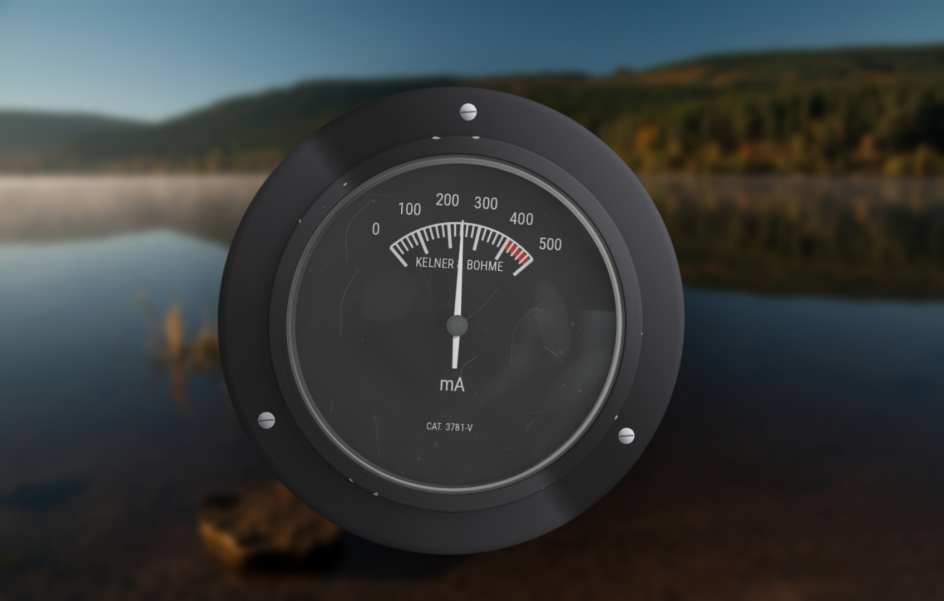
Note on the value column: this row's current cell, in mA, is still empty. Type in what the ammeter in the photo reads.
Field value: 240 mA
